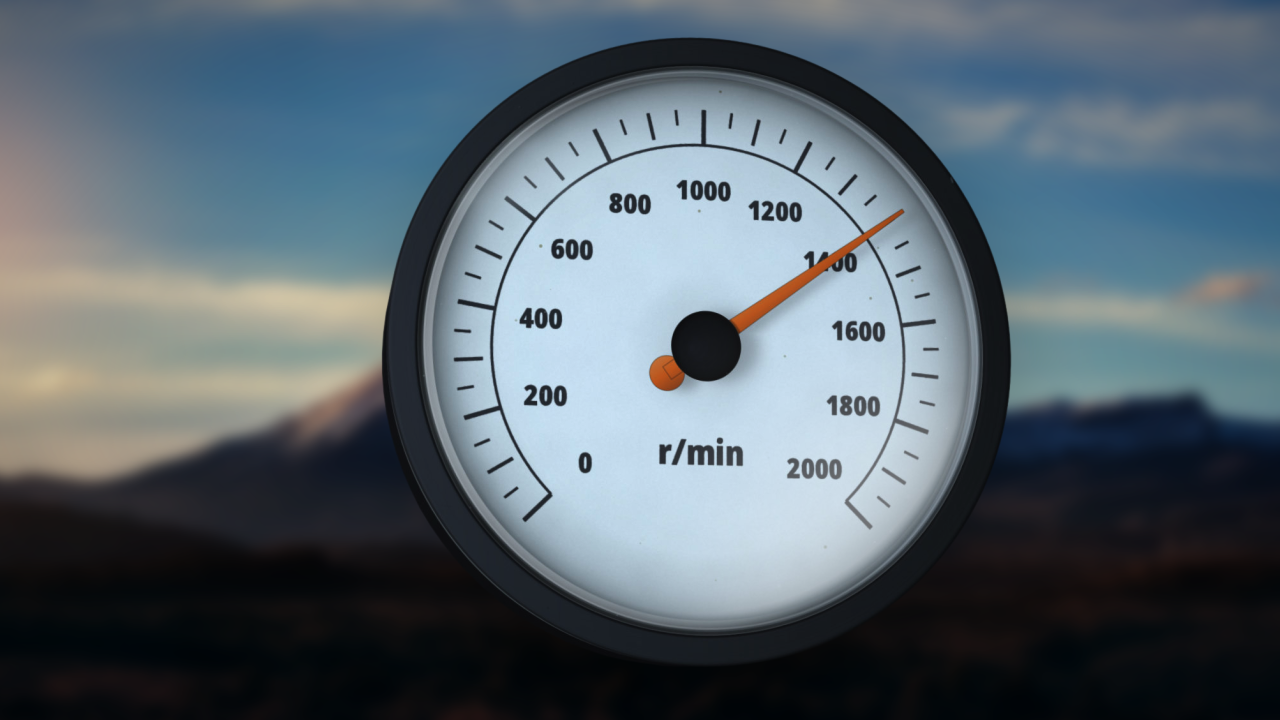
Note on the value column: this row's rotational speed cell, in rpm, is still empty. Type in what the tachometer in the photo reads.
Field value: 1400 rpm
